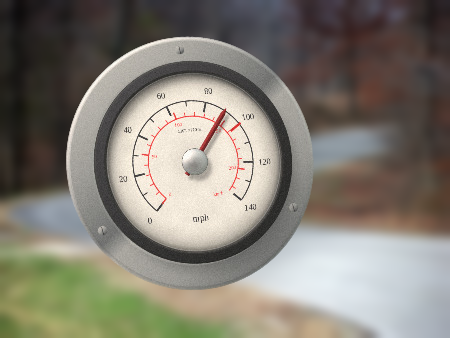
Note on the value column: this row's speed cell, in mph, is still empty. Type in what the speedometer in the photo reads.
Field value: 90 mph
